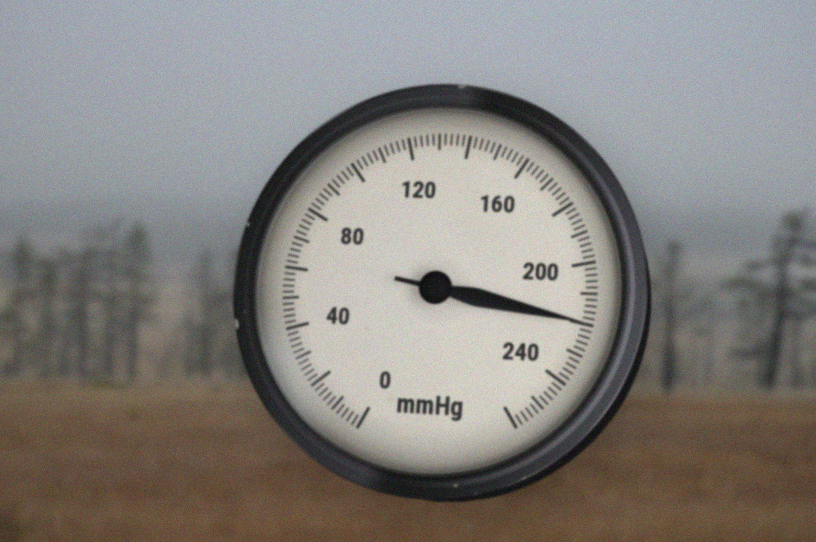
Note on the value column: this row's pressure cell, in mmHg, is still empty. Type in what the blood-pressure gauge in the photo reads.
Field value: 220 mmHg
